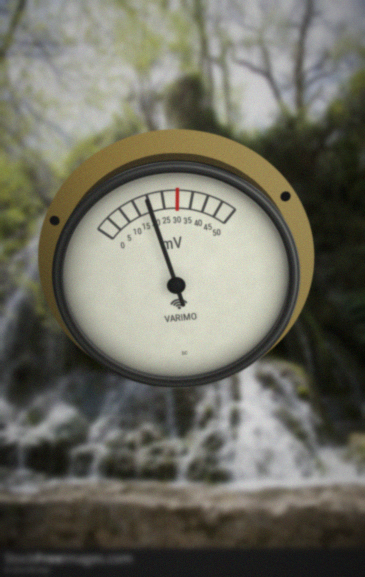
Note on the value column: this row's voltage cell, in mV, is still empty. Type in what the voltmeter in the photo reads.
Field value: 20 mV
